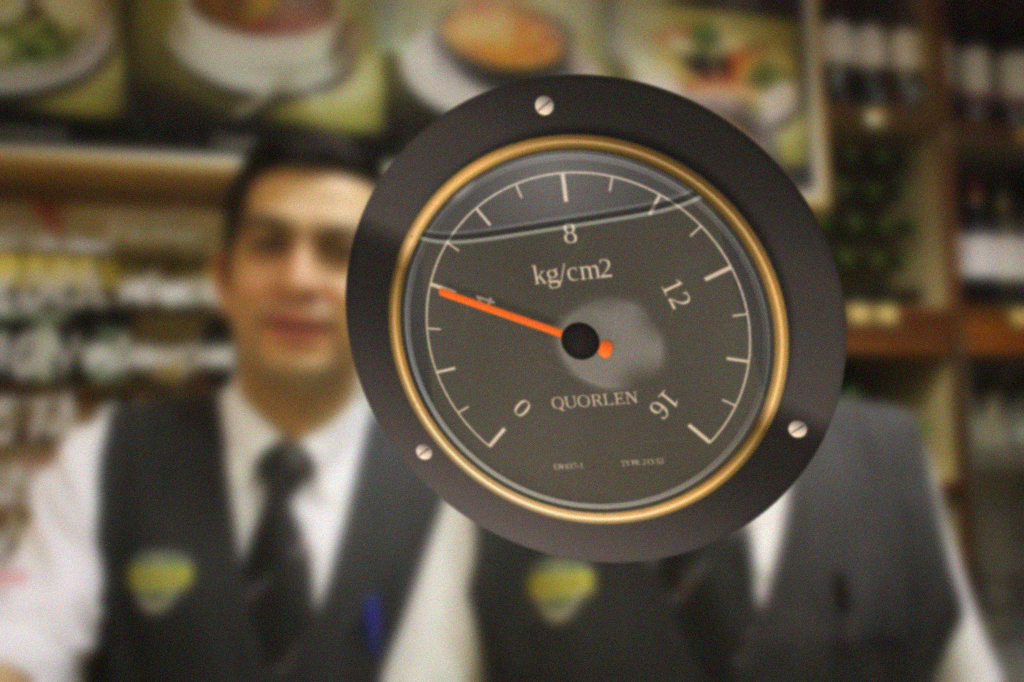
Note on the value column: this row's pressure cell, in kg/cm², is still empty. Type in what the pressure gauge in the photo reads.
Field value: 4 kg/cm²
